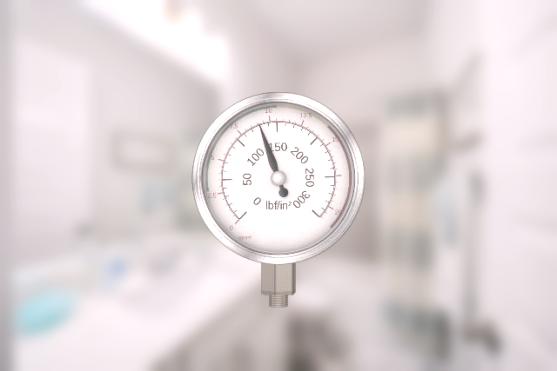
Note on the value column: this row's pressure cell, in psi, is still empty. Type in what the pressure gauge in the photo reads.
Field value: 130 psi
